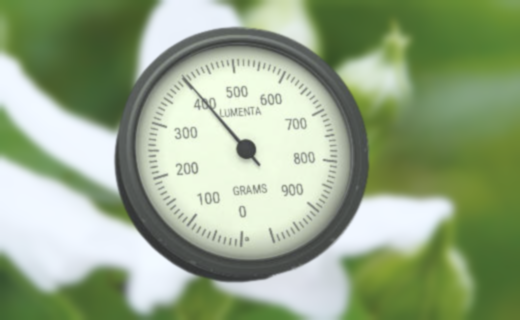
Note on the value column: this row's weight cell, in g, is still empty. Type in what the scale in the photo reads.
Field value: 400 g
